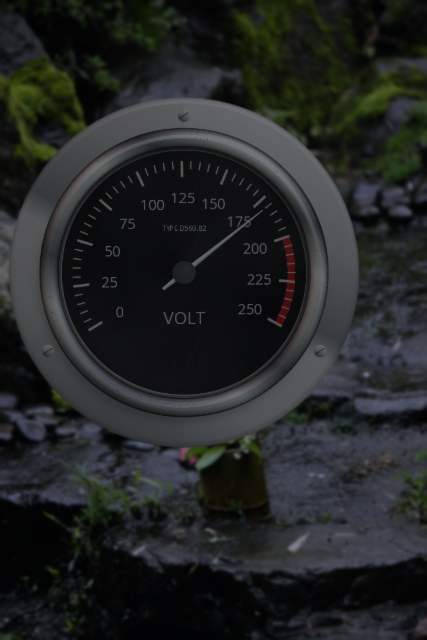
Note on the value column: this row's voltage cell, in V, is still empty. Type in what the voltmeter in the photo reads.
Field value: 180 V
